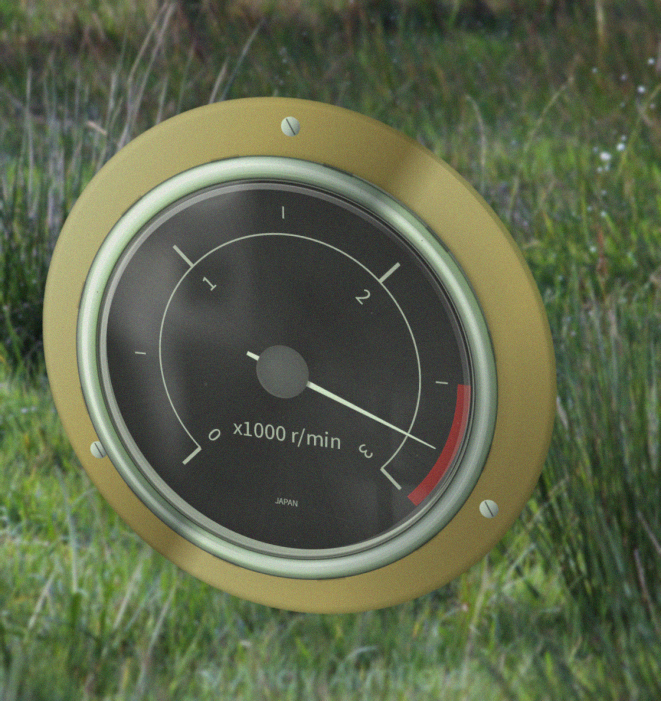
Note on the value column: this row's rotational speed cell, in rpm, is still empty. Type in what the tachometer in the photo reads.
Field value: 2750 rpm
